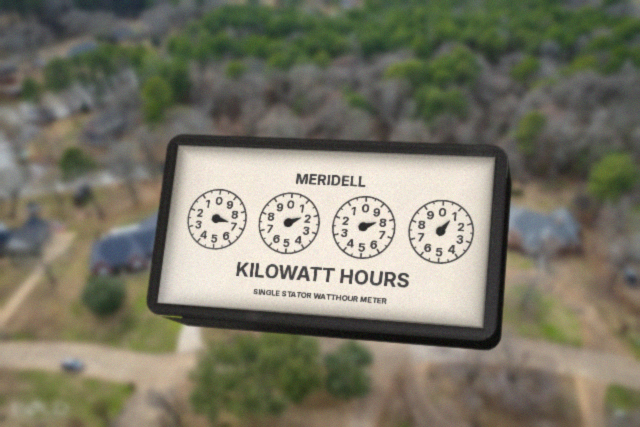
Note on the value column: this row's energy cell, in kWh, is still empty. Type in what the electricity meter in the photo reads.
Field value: 7181 kWh
